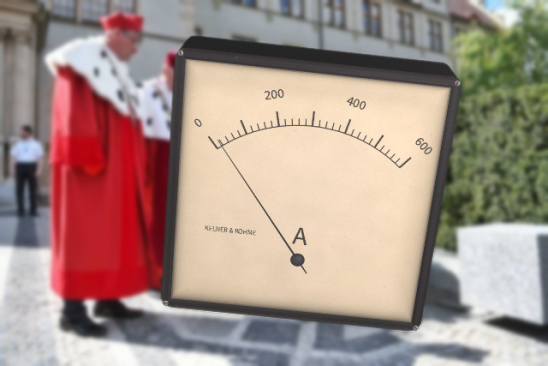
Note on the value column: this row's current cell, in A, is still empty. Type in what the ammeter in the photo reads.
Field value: 20 A
